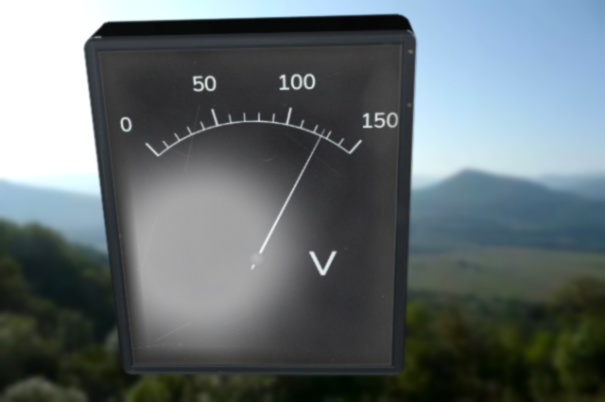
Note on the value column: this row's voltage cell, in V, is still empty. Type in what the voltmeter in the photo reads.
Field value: 125 V
